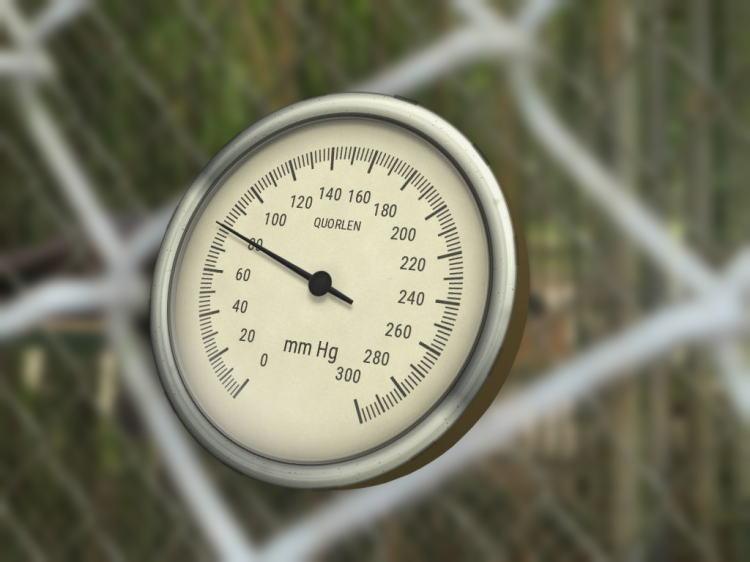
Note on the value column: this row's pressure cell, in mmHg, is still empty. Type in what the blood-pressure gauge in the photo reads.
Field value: 80 mmHg
